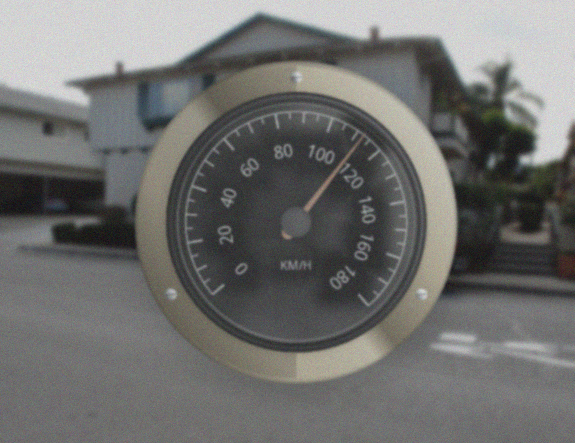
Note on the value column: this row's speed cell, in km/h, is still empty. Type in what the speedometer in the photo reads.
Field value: 112.5 km/h
